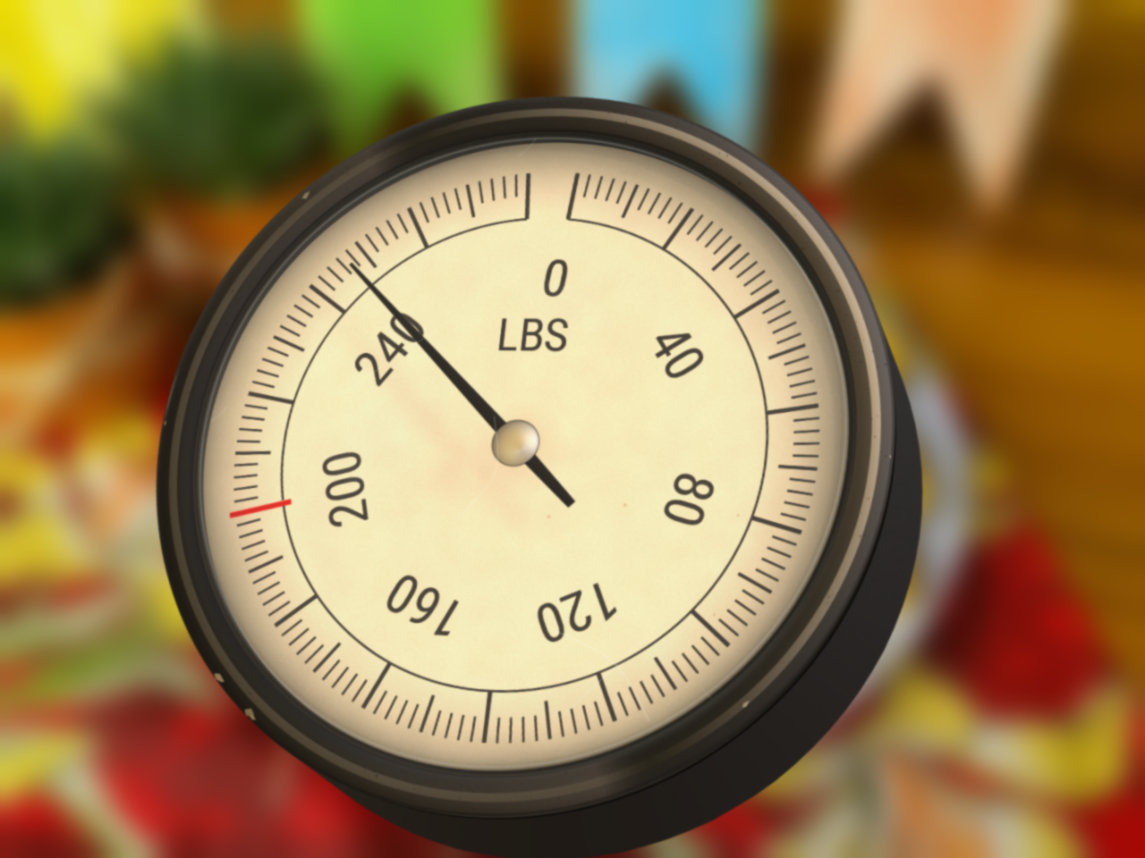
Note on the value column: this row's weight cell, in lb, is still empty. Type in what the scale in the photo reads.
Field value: 247 lb
